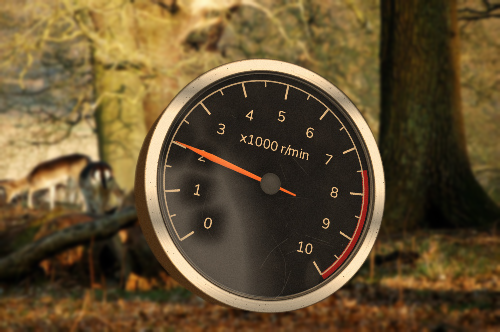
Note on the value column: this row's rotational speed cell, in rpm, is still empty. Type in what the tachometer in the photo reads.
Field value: 2000 rpm
